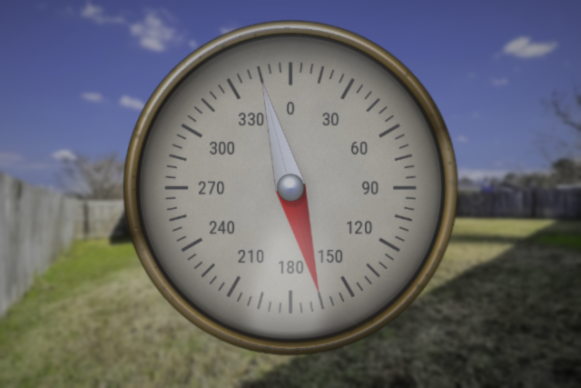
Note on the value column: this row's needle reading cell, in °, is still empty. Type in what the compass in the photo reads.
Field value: 165 °
